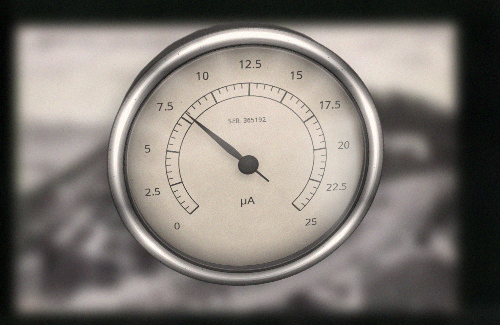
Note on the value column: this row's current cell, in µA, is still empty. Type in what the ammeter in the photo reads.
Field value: 8 µA
